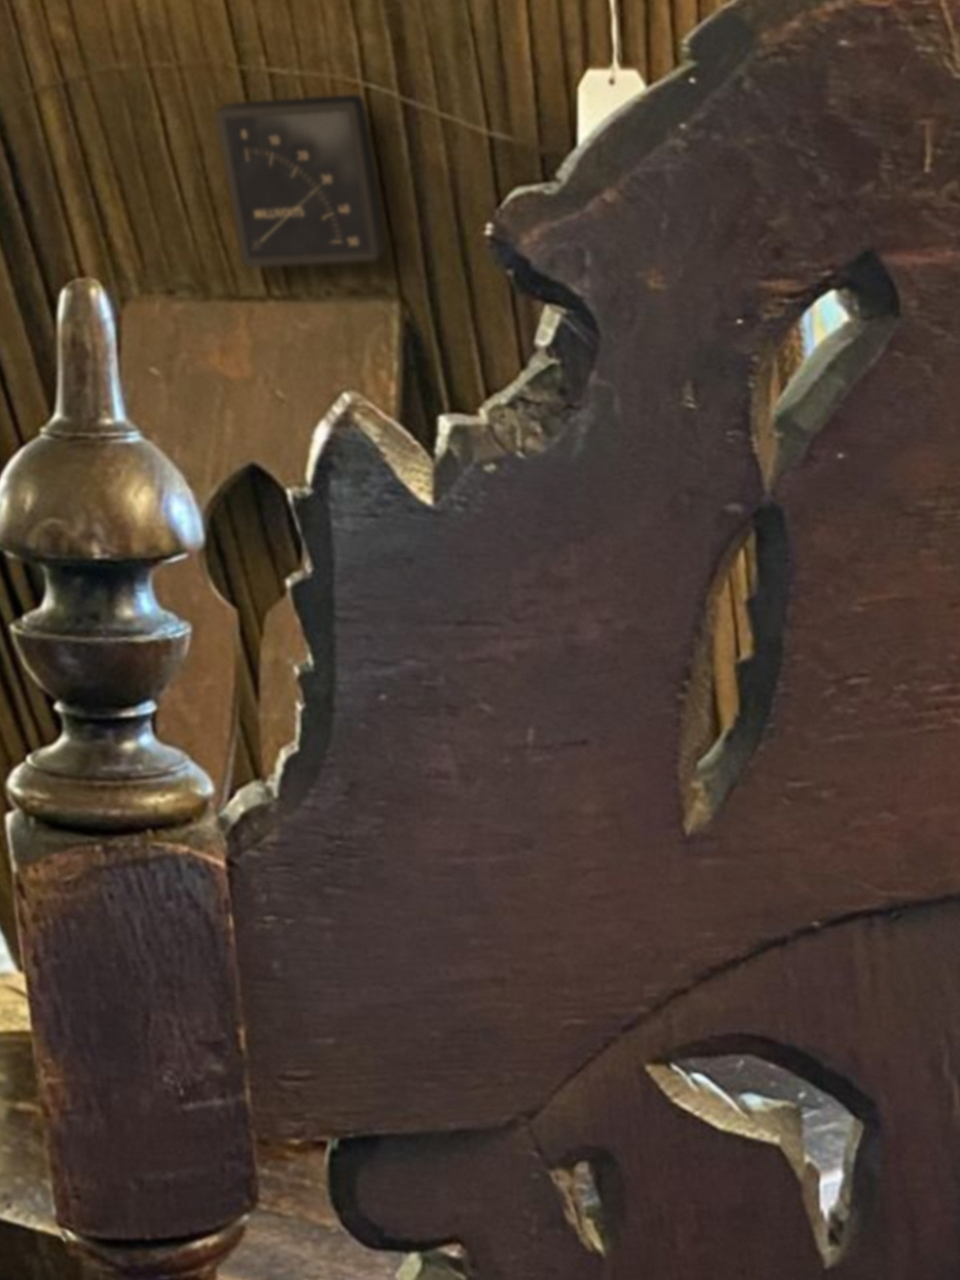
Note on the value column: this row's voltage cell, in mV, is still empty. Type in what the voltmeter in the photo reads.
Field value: 30 mV
